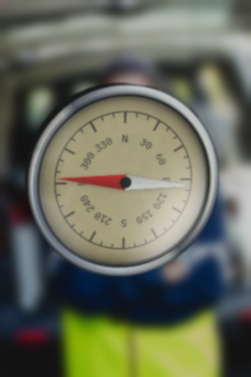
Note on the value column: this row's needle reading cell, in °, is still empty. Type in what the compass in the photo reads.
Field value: 275 °
